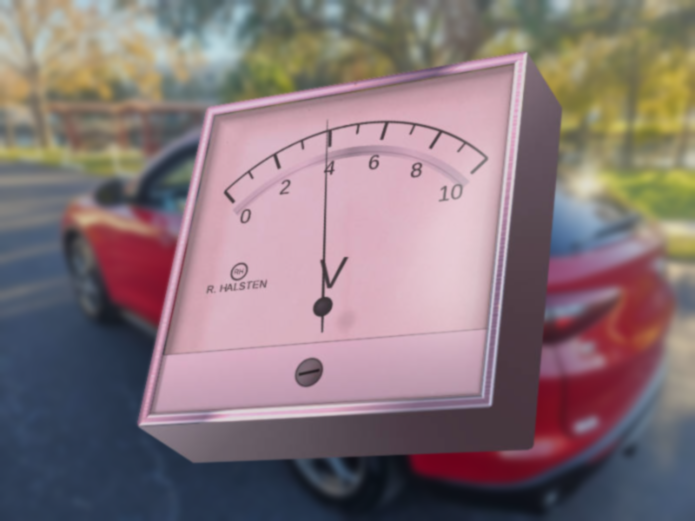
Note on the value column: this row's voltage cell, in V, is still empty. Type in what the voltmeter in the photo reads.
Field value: 4 V
